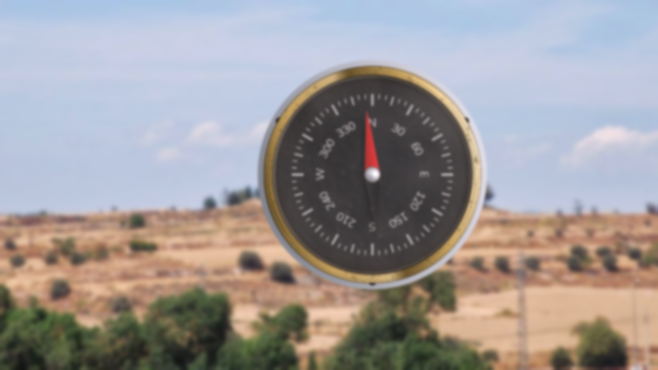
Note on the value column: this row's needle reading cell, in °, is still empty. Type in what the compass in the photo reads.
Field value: 355 °
